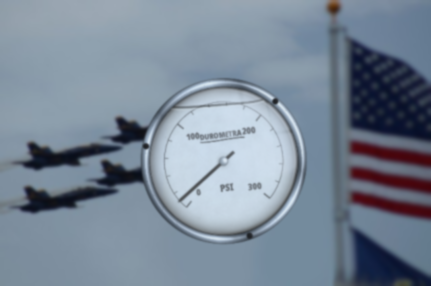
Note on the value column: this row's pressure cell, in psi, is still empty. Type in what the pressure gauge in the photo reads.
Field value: 10 psi
